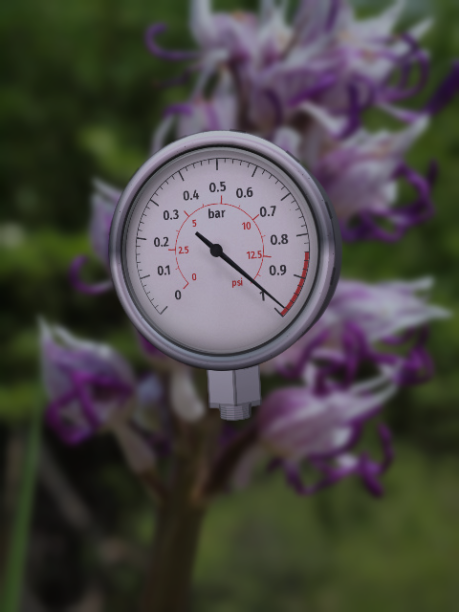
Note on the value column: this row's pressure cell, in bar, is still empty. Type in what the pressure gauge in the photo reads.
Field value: 0.98 bar
